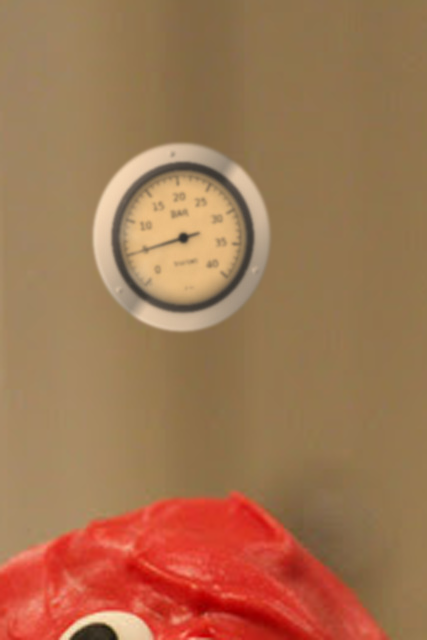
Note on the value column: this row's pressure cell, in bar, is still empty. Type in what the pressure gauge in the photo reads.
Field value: 5 bar
